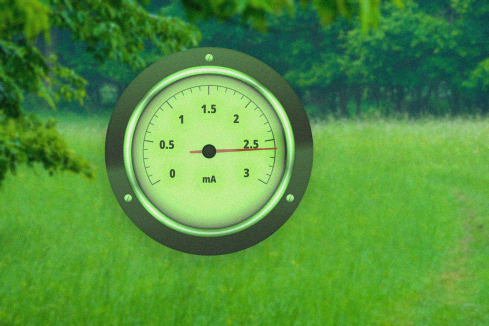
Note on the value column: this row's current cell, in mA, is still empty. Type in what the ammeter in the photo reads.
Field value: 2.6 mA
